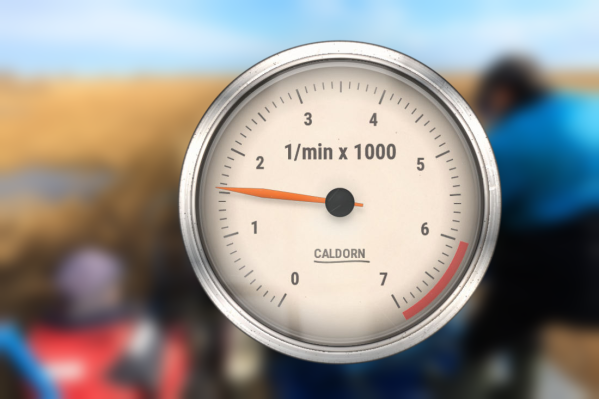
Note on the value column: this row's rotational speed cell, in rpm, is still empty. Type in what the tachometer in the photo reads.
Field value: 1550 rpm
